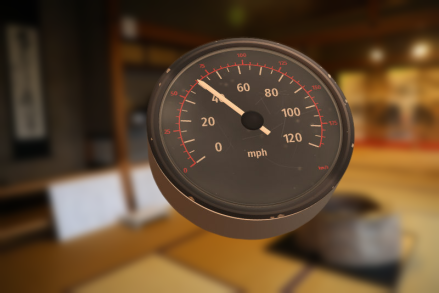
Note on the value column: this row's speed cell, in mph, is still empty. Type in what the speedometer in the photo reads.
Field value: 40 mph
